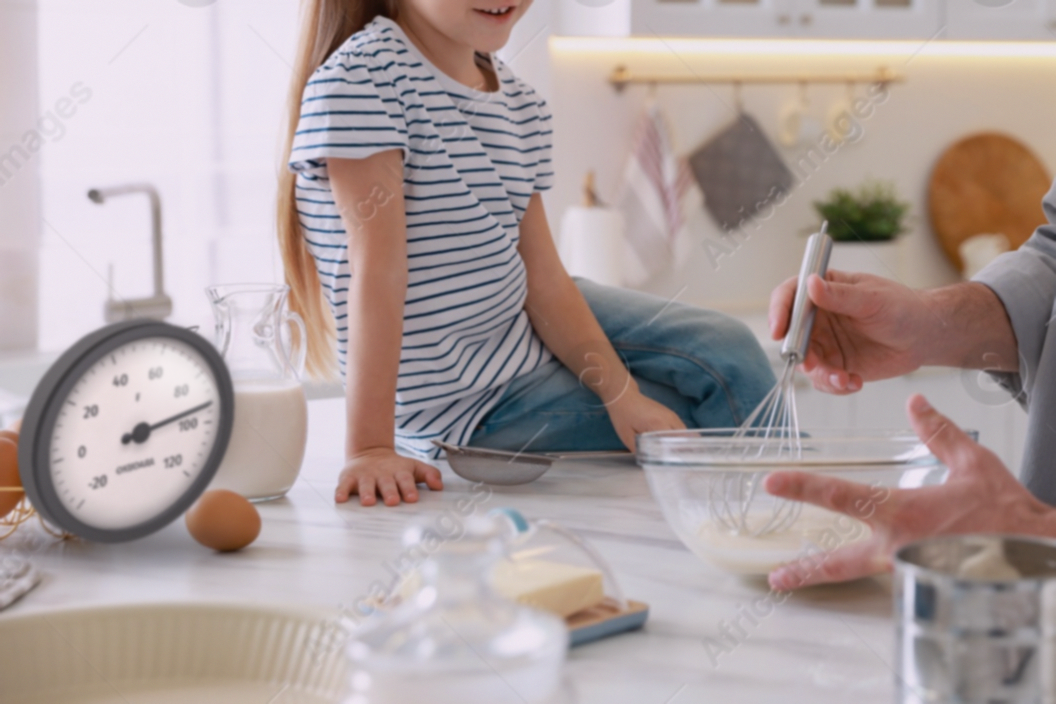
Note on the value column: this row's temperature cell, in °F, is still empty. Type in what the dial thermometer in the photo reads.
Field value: 92 °F
